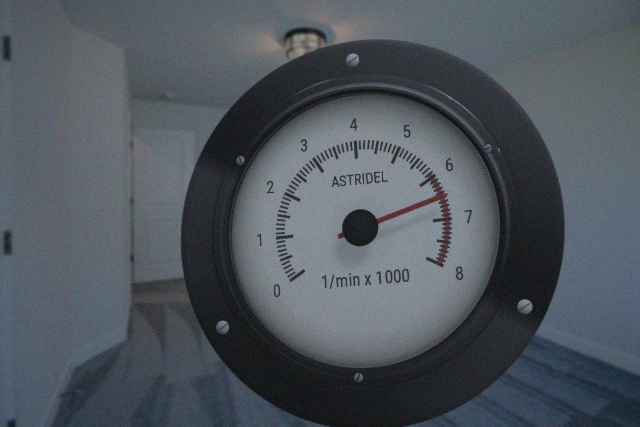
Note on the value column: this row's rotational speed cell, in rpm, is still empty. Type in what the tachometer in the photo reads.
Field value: 6500 rpm
